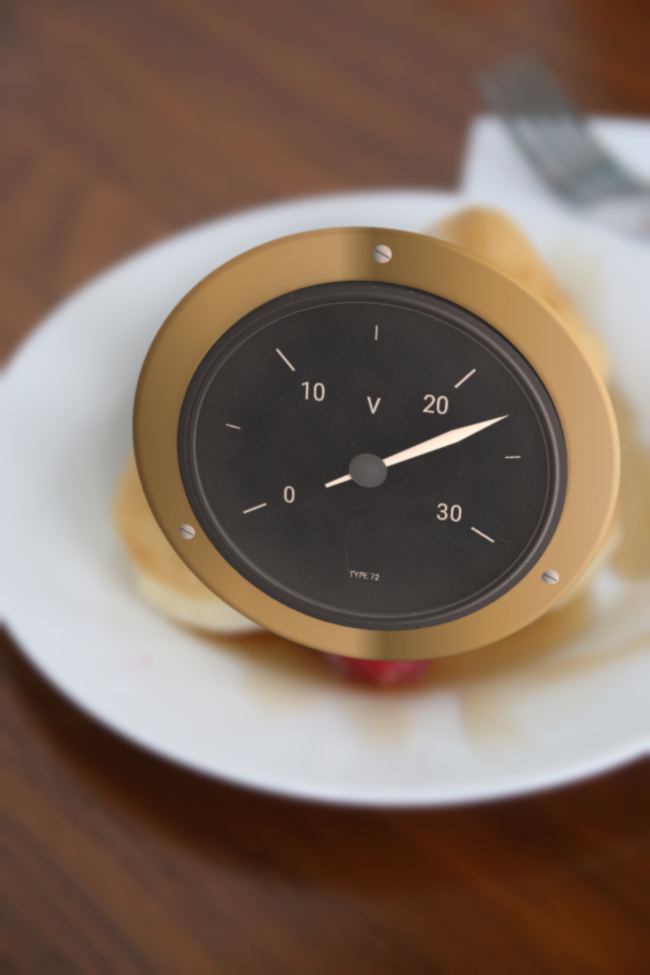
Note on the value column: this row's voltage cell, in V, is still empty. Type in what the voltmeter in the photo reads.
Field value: 22.5 V
